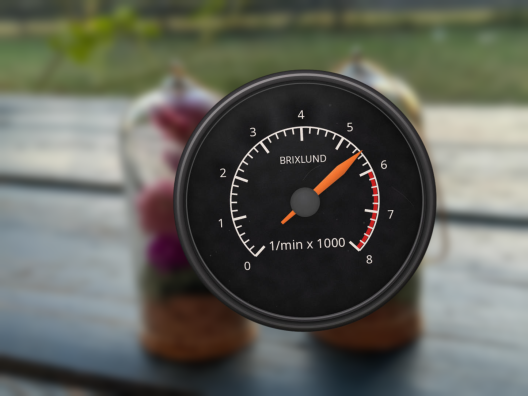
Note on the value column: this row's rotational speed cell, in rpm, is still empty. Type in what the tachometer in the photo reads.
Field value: 5500 rpm
